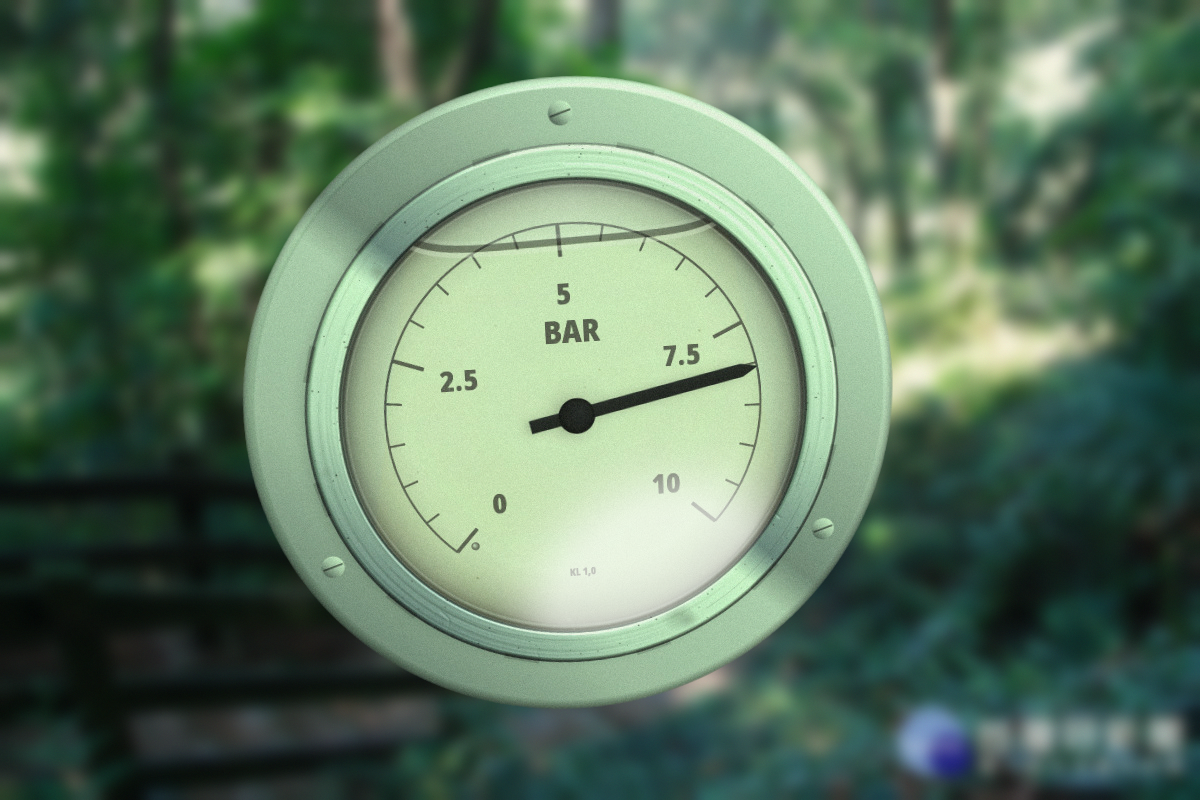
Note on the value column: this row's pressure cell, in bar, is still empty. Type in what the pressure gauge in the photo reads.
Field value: 8 bar
